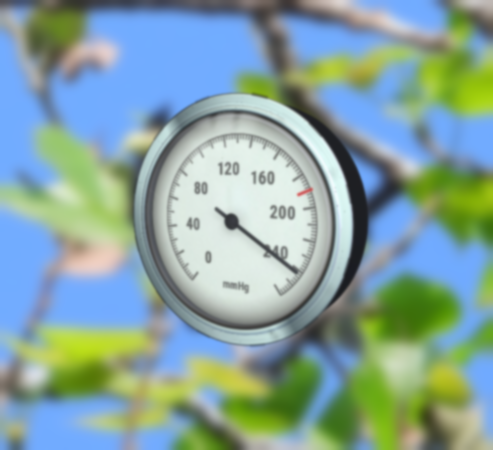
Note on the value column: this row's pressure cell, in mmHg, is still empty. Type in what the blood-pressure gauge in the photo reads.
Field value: 240 mmHg
